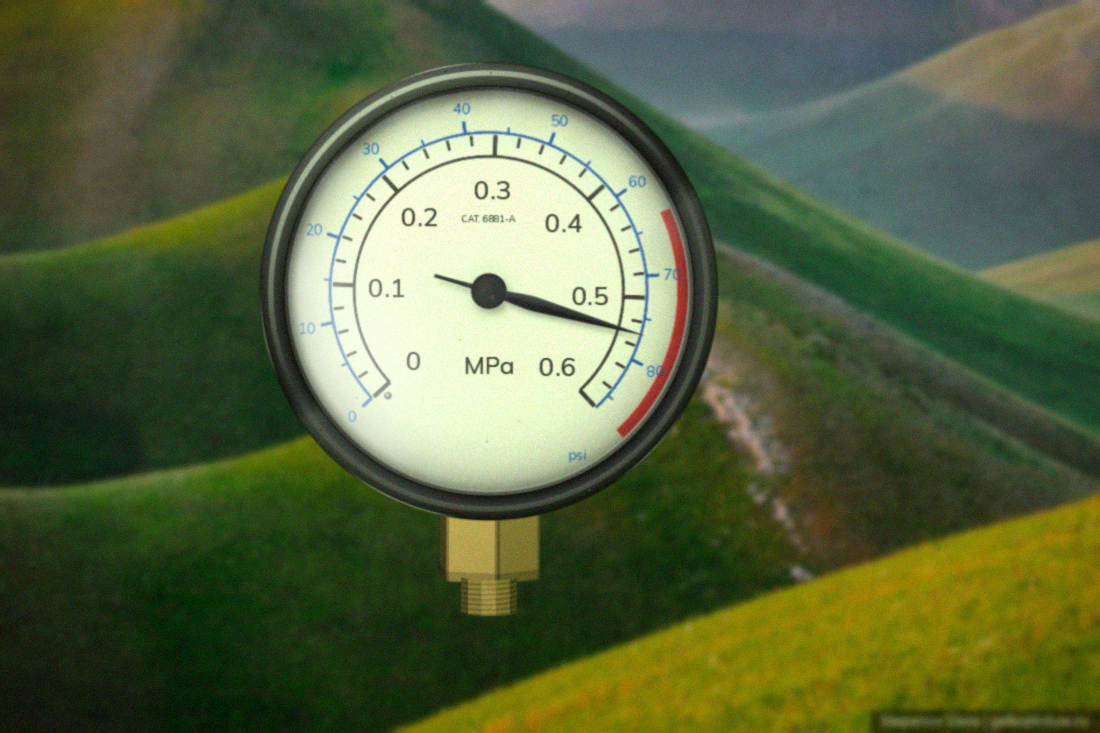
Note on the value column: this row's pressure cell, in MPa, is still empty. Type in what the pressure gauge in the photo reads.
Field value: 0.53 MPa
